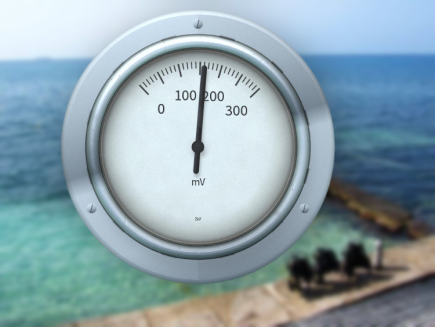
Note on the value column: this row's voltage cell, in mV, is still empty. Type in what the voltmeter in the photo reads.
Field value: 160 mV
